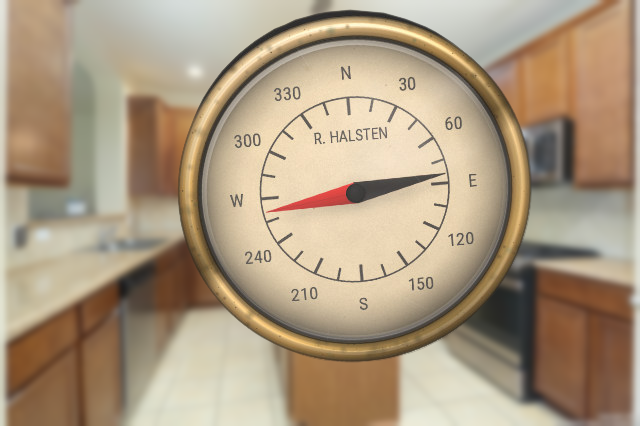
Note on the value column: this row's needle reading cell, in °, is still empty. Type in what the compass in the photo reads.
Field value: 262.5 °
